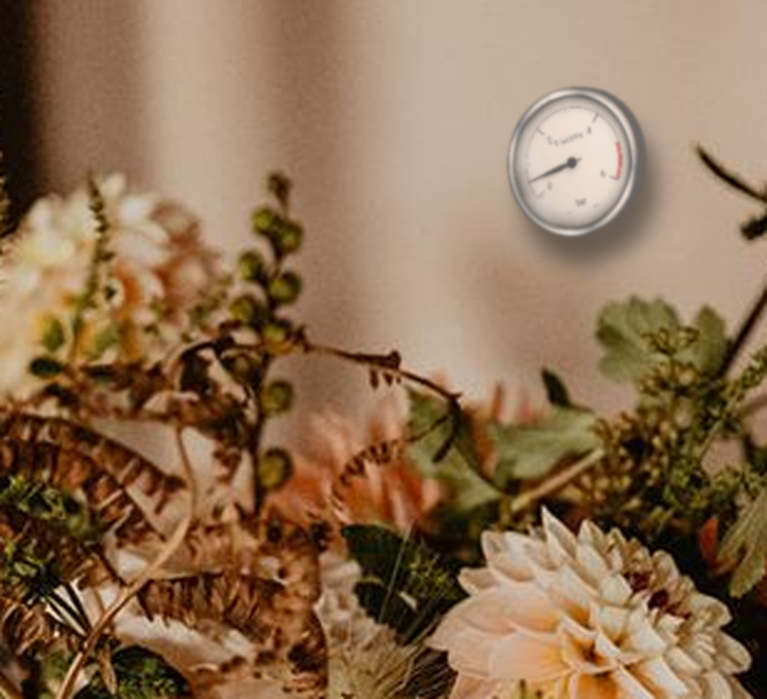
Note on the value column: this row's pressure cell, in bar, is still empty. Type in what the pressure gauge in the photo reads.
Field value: 0.5 bar
